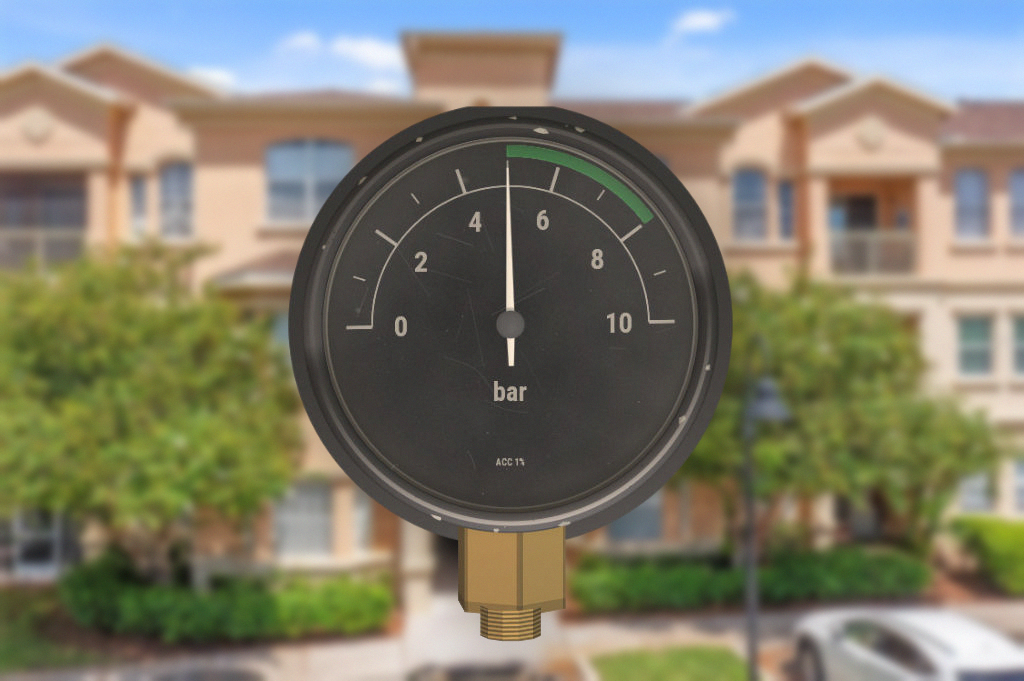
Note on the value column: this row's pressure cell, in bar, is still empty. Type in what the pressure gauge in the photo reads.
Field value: 5 bar
